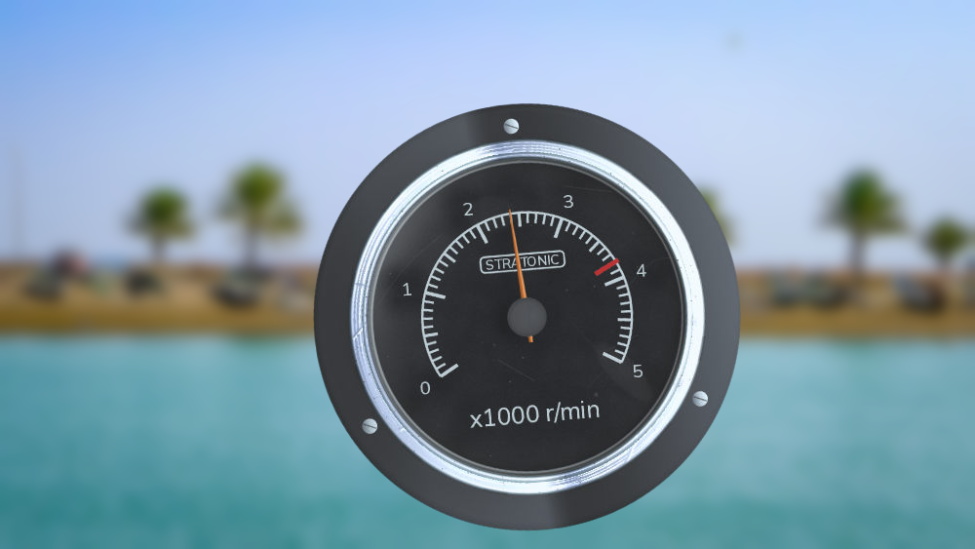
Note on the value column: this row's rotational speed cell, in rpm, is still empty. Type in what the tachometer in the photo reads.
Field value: 2400 rpm
